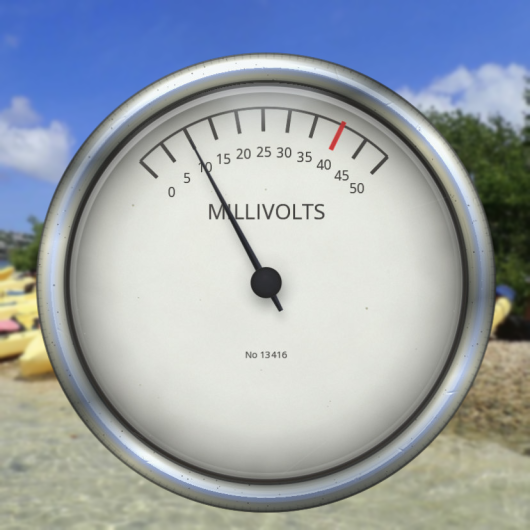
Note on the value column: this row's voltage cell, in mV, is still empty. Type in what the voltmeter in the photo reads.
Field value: 10 mV
